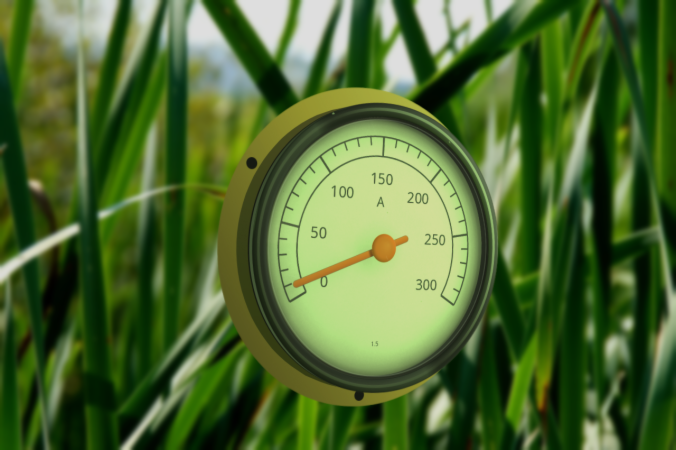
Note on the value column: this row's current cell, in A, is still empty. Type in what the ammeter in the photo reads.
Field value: 10 A
